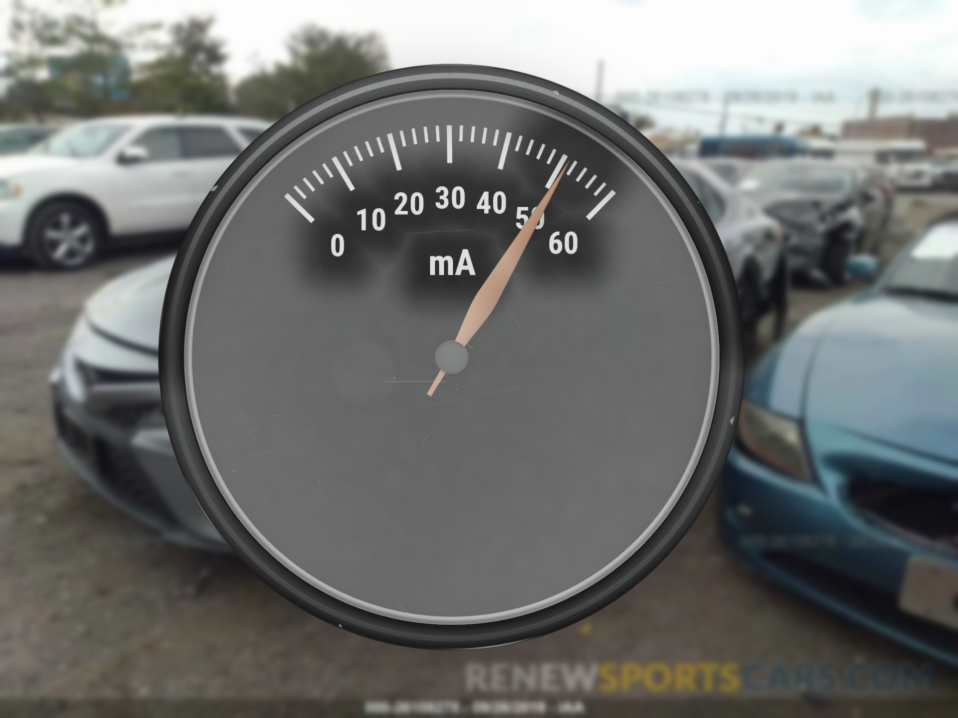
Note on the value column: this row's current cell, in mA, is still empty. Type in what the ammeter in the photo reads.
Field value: 51 mA
